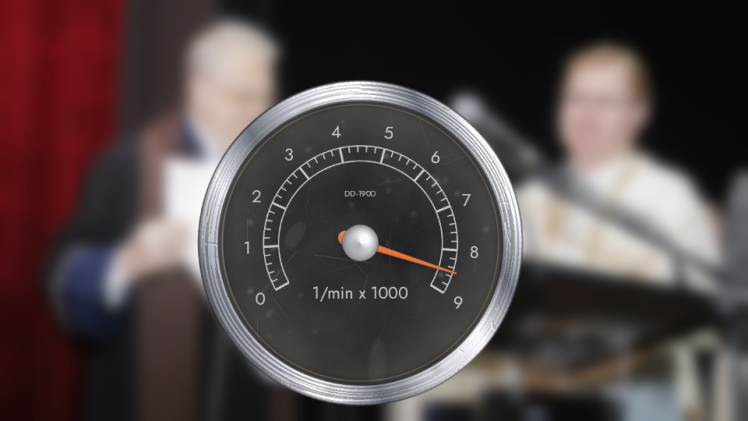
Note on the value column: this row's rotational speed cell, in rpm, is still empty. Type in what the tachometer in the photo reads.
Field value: 8500 rpm
